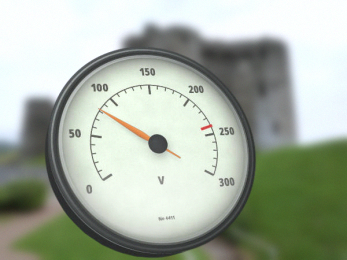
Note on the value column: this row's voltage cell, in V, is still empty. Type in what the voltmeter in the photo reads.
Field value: 80 V
